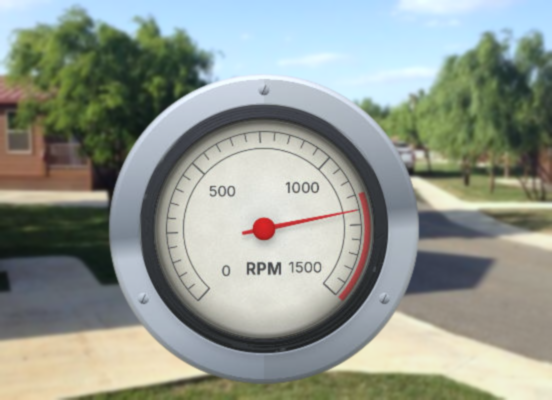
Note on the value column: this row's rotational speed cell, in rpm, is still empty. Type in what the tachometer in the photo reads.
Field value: 1200 rpm
